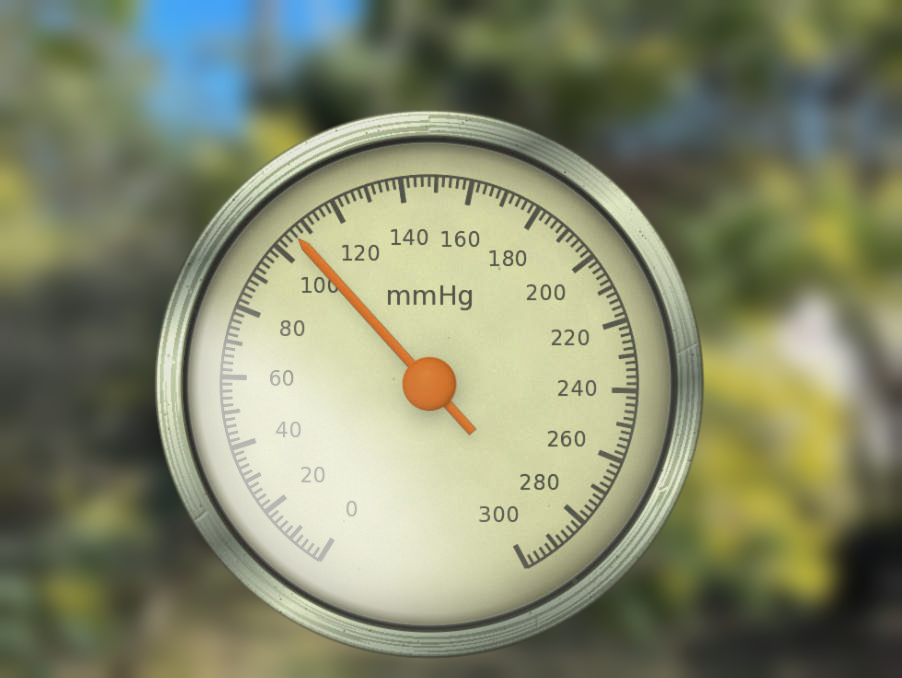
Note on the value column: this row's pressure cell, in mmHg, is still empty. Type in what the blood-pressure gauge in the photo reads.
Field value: 106 mmHg
